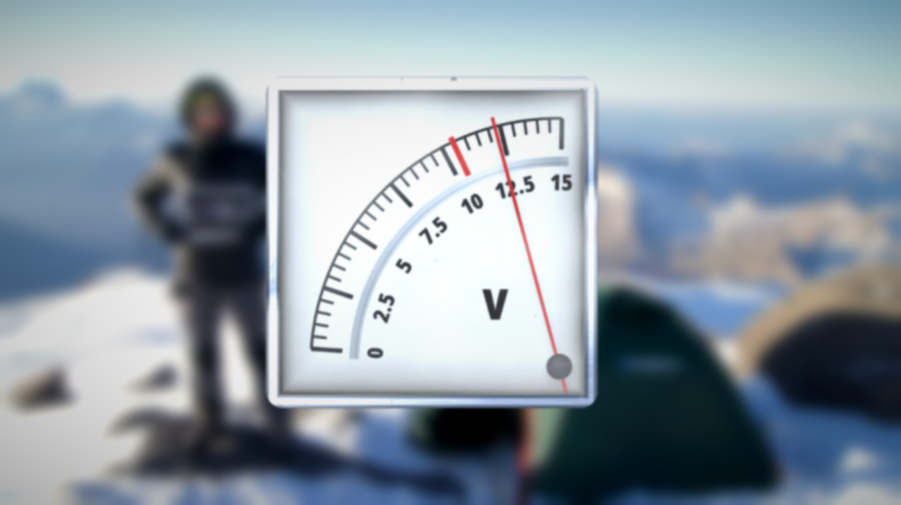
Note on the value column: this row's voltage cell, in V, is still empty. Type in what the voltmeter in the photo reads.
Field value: 12.25 V
